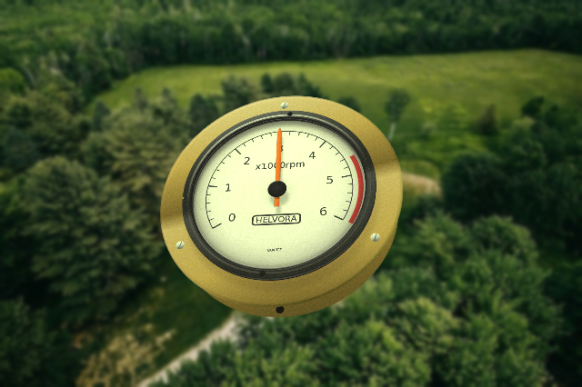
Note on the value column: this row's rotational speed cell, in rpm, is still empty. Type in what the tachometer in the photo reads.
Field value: 3000 rpm
